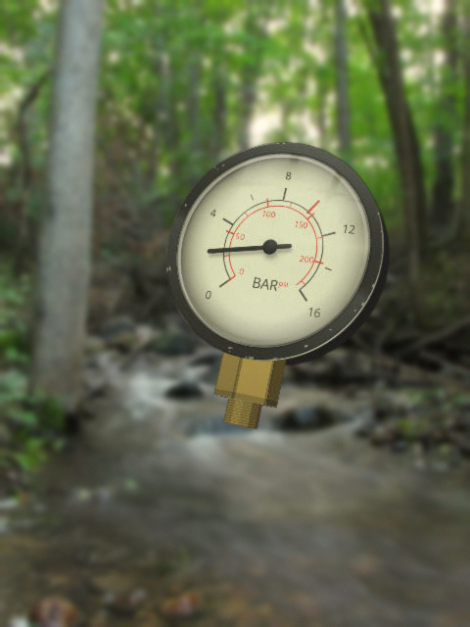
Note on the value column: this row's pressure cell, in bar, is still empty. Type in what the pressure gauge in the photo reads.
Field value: 2 bar
